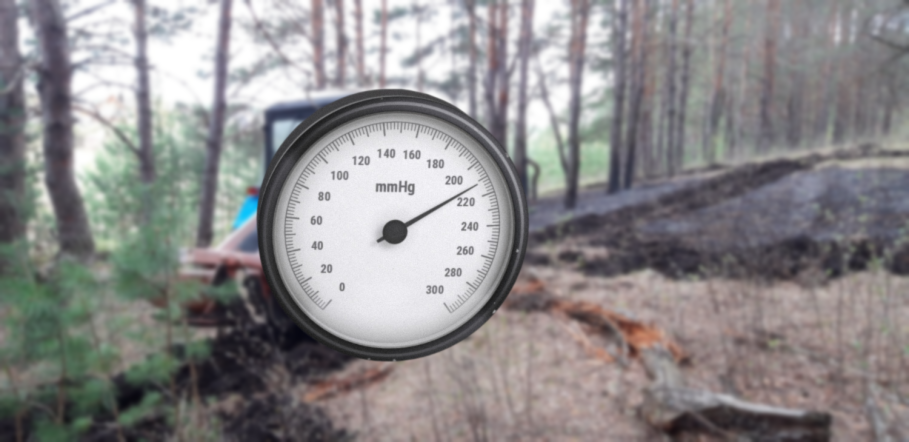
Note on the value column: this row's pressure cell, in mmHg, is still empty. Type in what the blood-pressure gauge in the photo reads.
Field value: 210 mmHg
